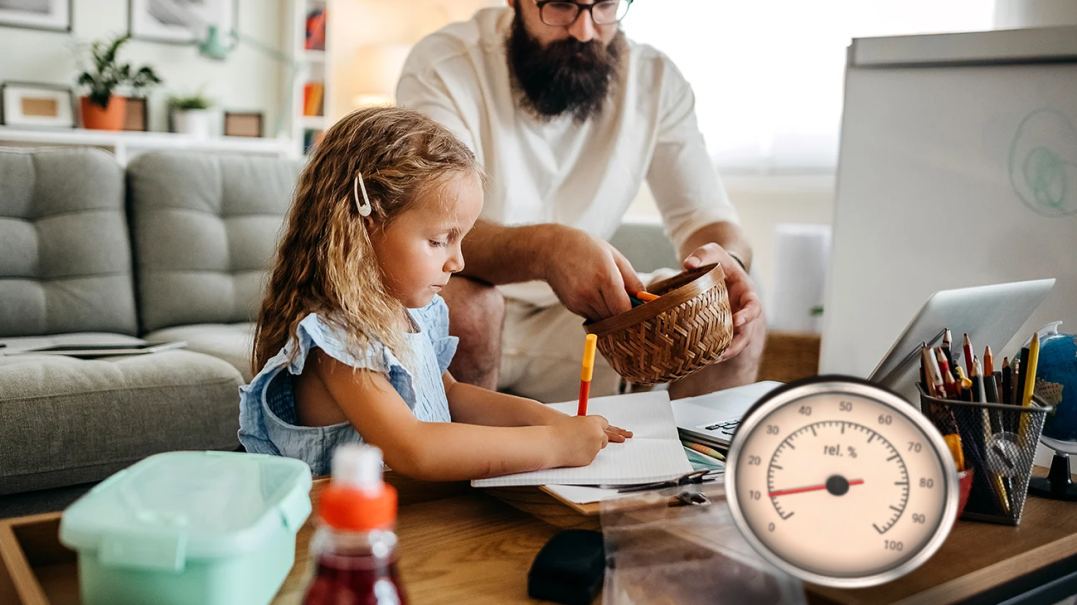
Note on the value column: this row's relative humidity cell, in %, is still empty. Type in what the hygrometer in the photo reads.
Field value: 10 %
